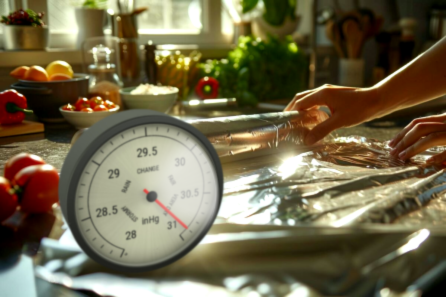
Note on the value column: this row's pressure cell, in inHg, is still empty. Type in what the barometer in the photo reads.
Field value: 30.9 inHg
